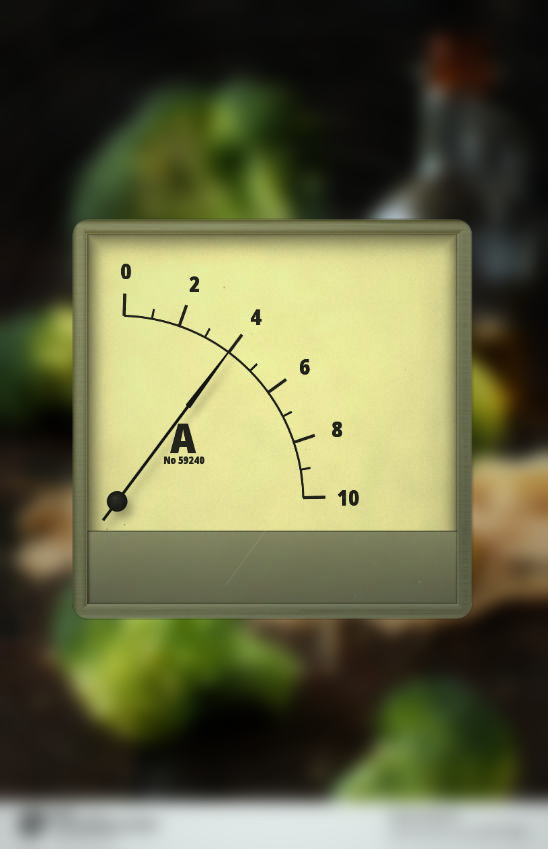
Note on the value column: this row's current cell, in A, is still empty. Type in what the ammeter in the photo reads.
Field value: 4 A
